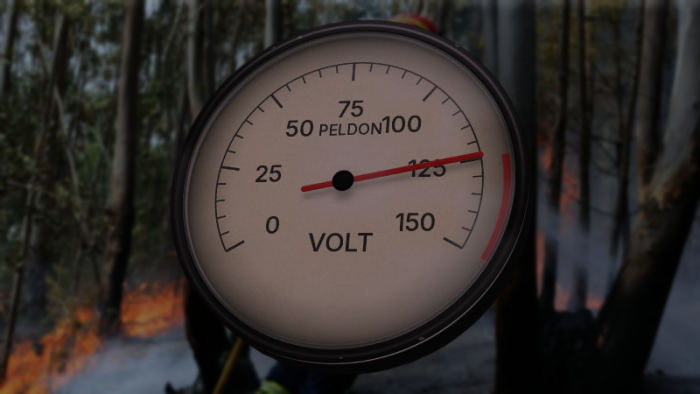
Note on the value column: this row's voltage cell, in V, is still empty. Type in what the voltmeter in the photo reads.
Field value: 125 V
